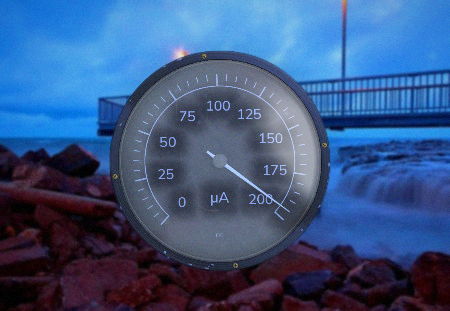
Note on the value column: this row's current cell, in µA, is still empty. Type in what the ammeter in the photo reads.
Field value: 195 µA
